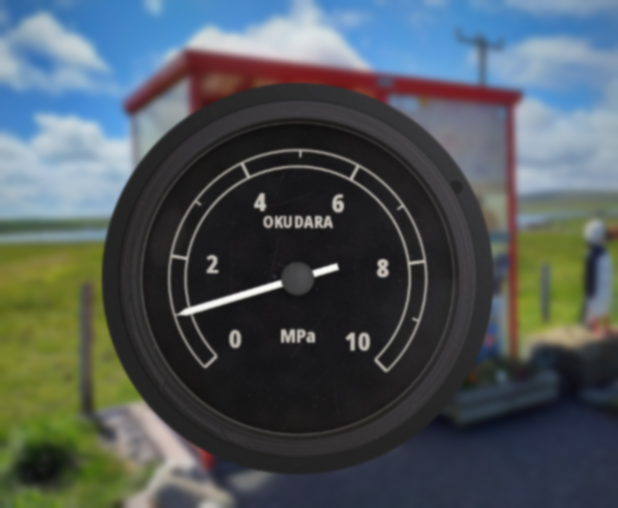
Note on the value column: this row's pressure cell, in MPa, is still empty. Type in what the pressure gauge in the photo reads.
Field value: 1 MPa
